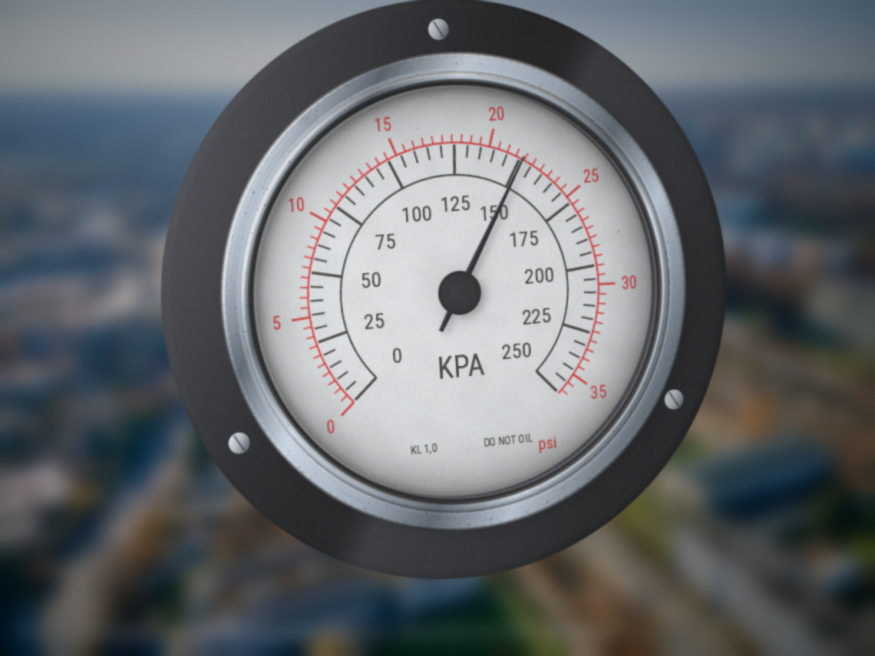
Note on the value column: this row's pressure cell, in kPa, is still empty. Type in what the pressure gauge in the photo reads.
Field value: 150 kPa
